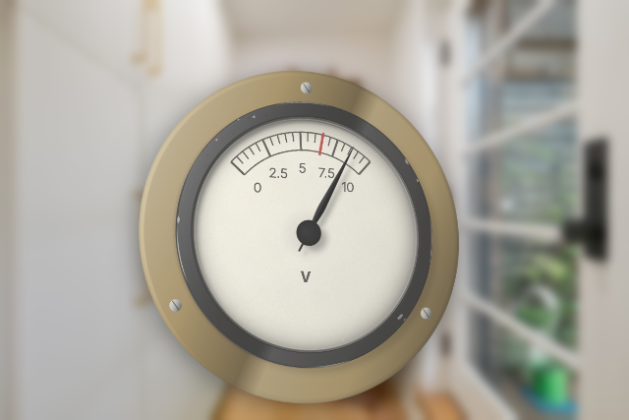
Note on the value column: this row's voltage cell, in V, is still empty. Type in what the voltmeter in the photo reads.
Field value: 8.5 V
